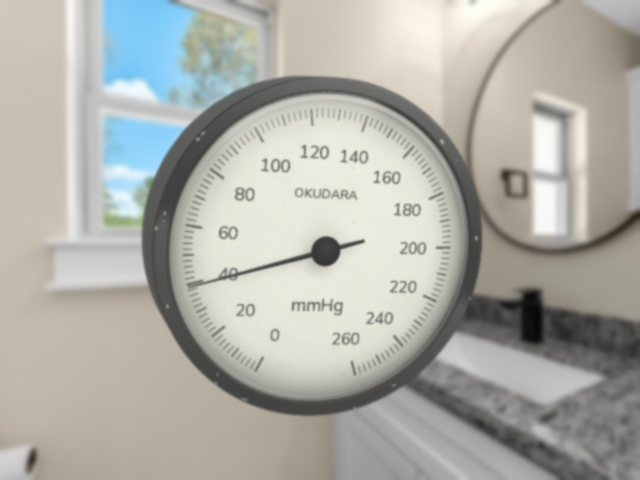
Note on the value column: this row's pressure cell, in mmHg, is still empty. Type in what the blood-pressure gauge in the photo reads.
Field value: 40 mmHg
